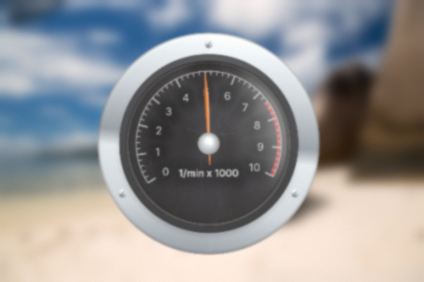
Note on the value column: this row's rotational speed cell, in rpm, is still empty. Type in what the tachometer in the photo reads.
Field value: 5000 rpm
